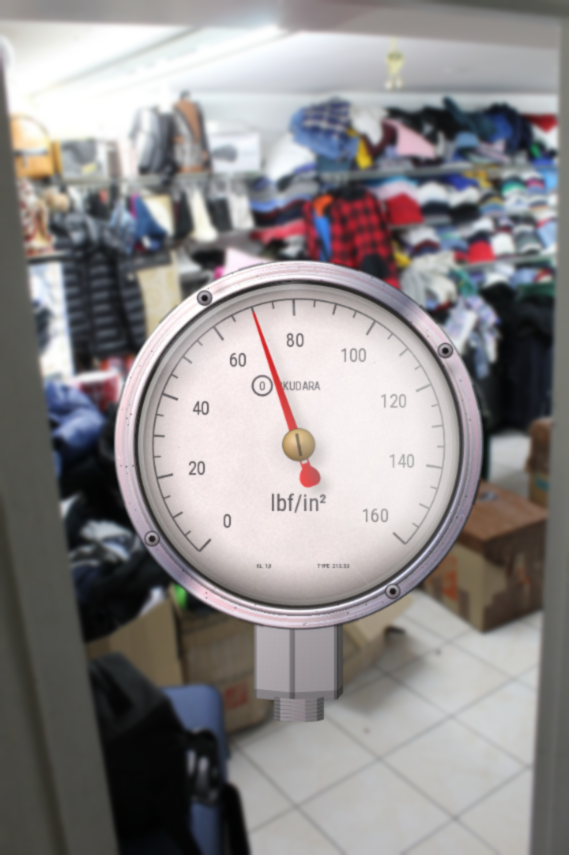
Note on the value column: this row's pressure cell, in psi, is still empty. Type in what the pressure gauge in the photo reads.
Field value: 70 psi
